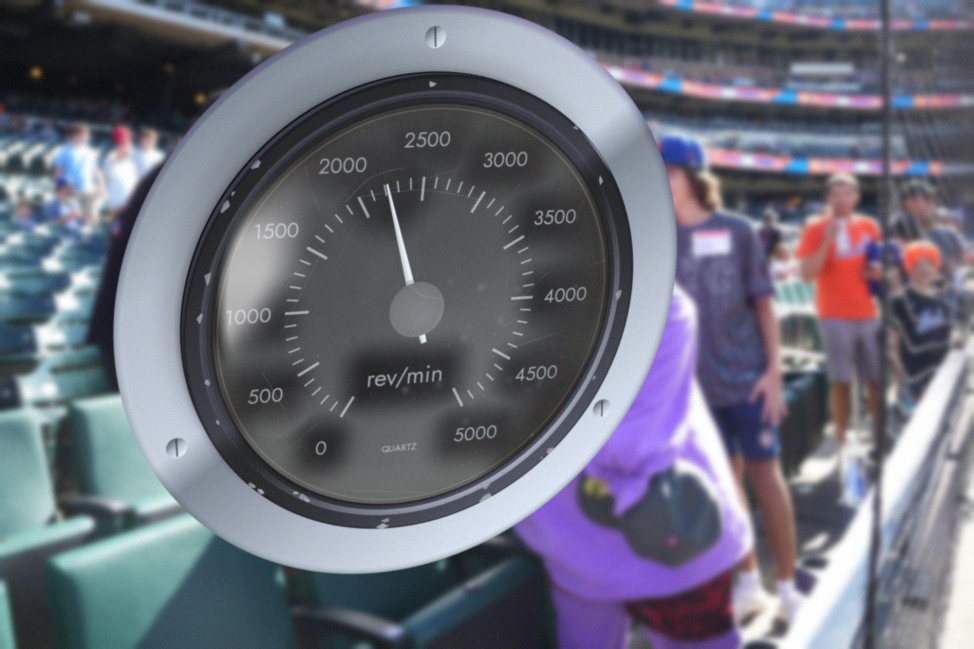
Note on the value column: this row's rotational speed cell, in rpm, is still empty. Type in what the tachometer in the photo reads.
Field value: 2200 rpm
